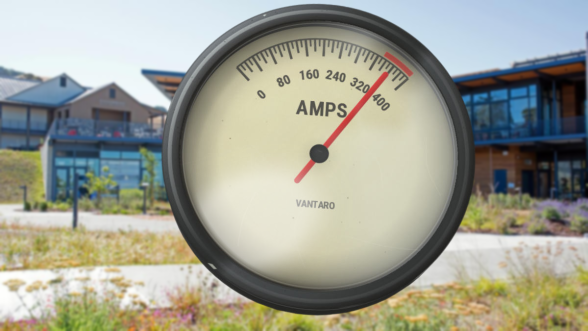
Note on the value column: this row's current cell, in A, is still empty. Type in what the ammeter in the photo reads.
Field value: 360 A
